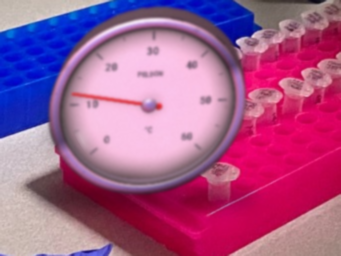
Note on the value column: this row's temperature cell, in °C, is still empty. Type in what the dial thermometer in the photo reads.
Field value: 12.5 °C
